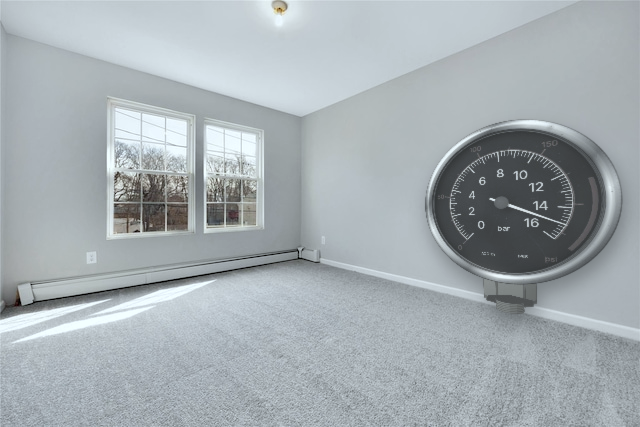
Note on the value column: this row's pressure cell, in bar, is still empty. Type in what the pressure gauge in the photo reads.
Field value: 15 bar
